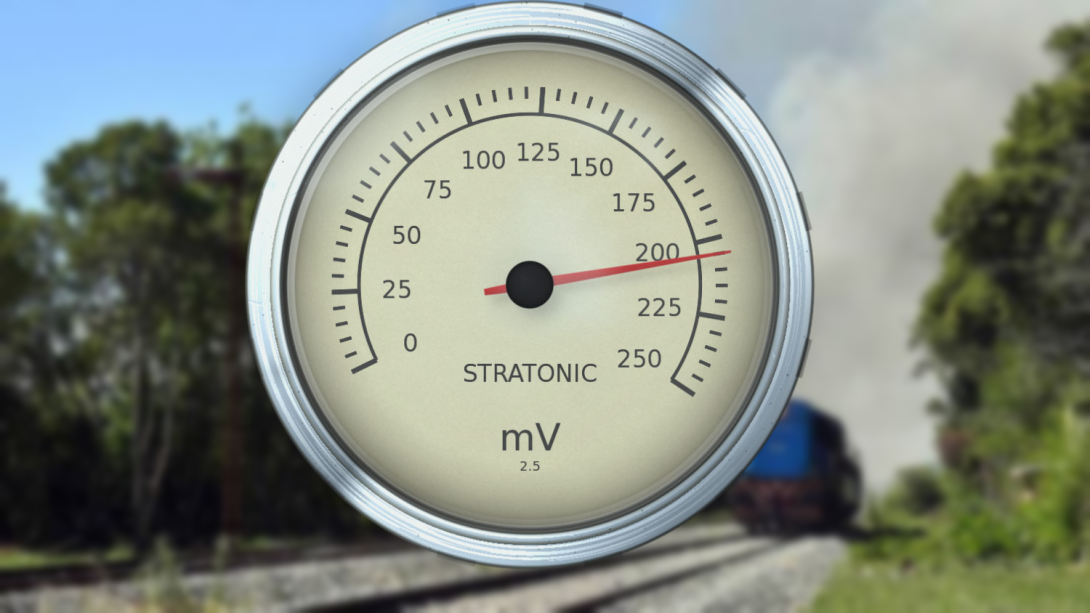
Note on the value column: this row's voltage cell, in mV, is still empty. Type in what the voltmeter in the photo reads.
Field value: 205 mV
